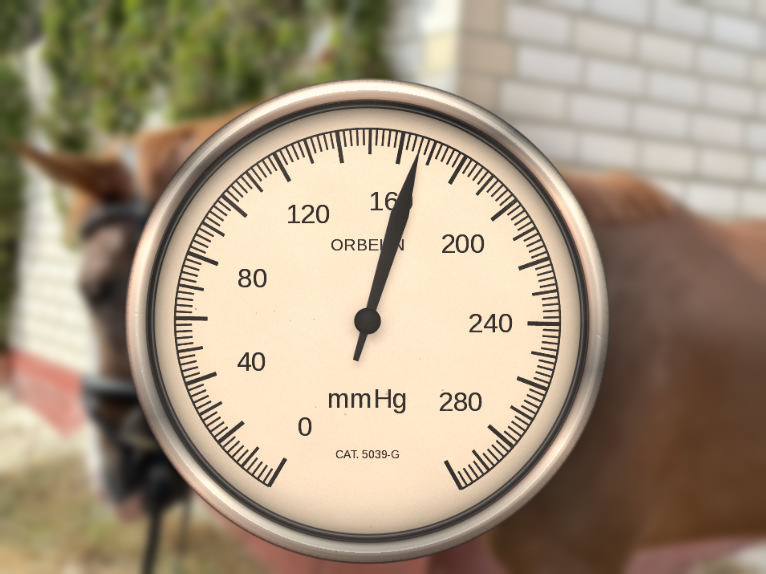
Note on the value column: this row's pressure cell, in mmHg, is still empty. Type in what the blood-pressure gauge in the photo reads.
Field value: 166 mmHg
